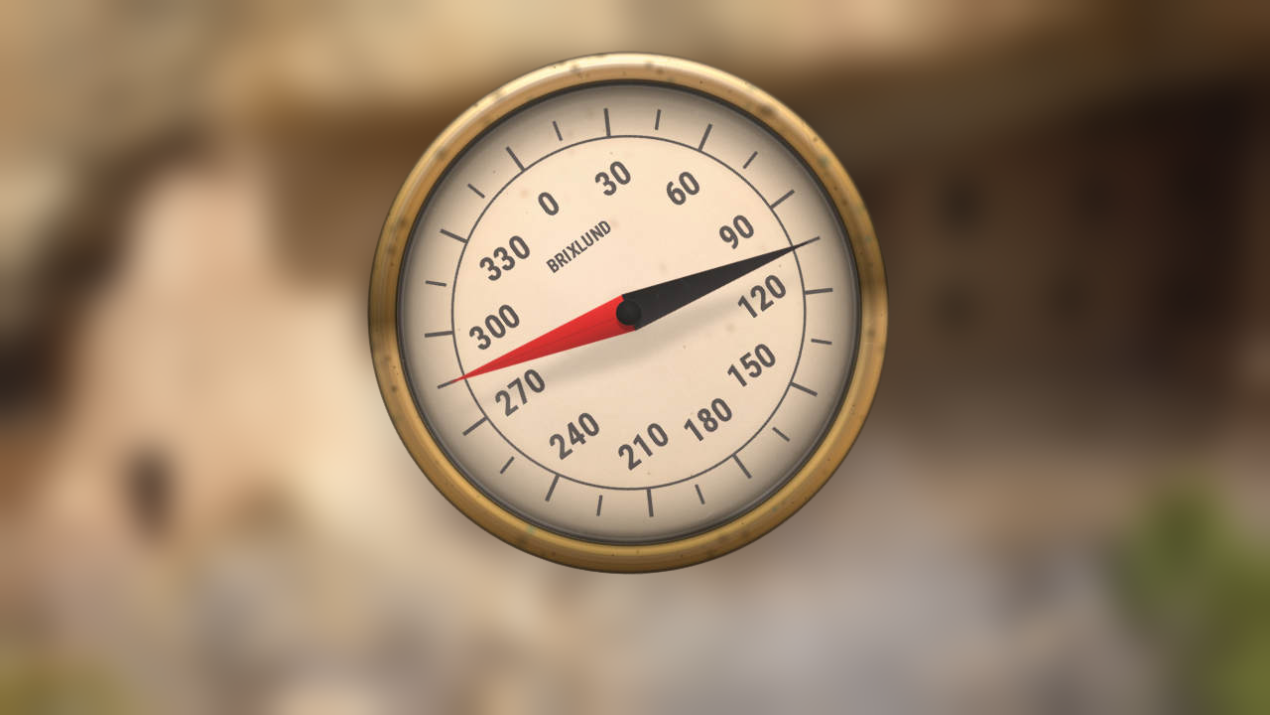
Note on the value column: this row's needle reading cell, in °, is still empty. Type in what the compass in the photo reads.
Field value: 285 °
